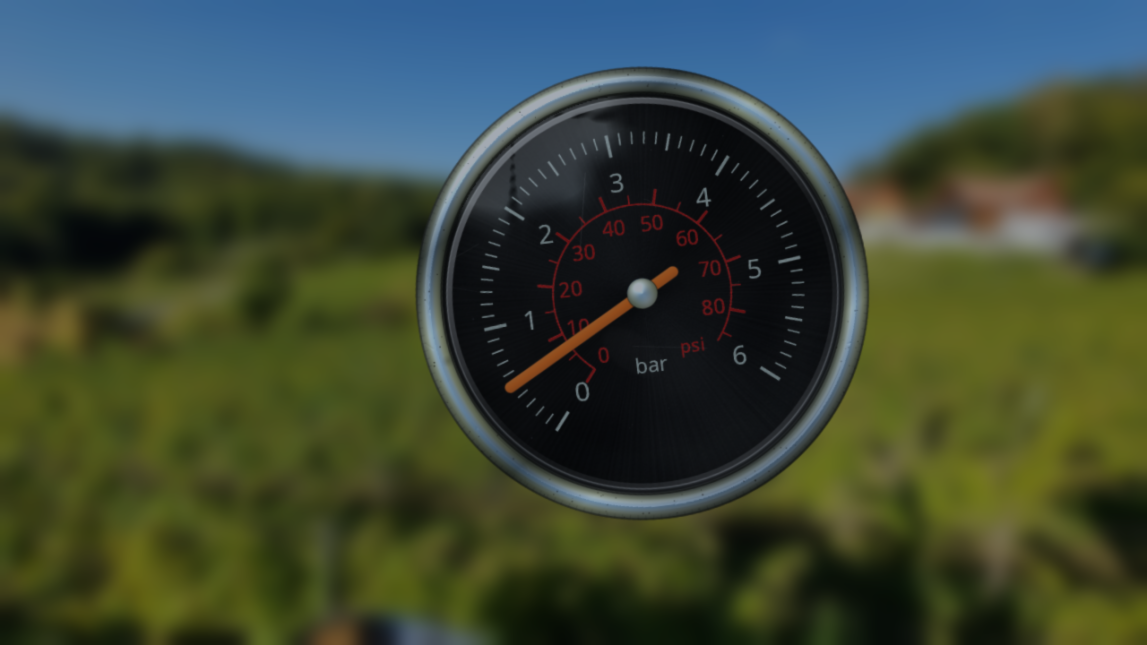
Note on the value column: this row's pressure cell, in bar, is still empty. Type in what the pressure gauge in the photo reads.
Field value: 0.5 bar
